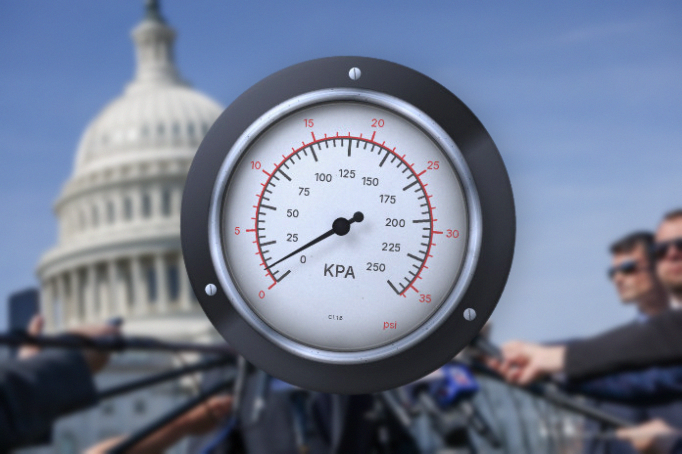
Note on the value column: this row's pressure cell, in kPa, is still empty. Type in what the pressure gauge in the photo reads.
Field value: 10 kPa
